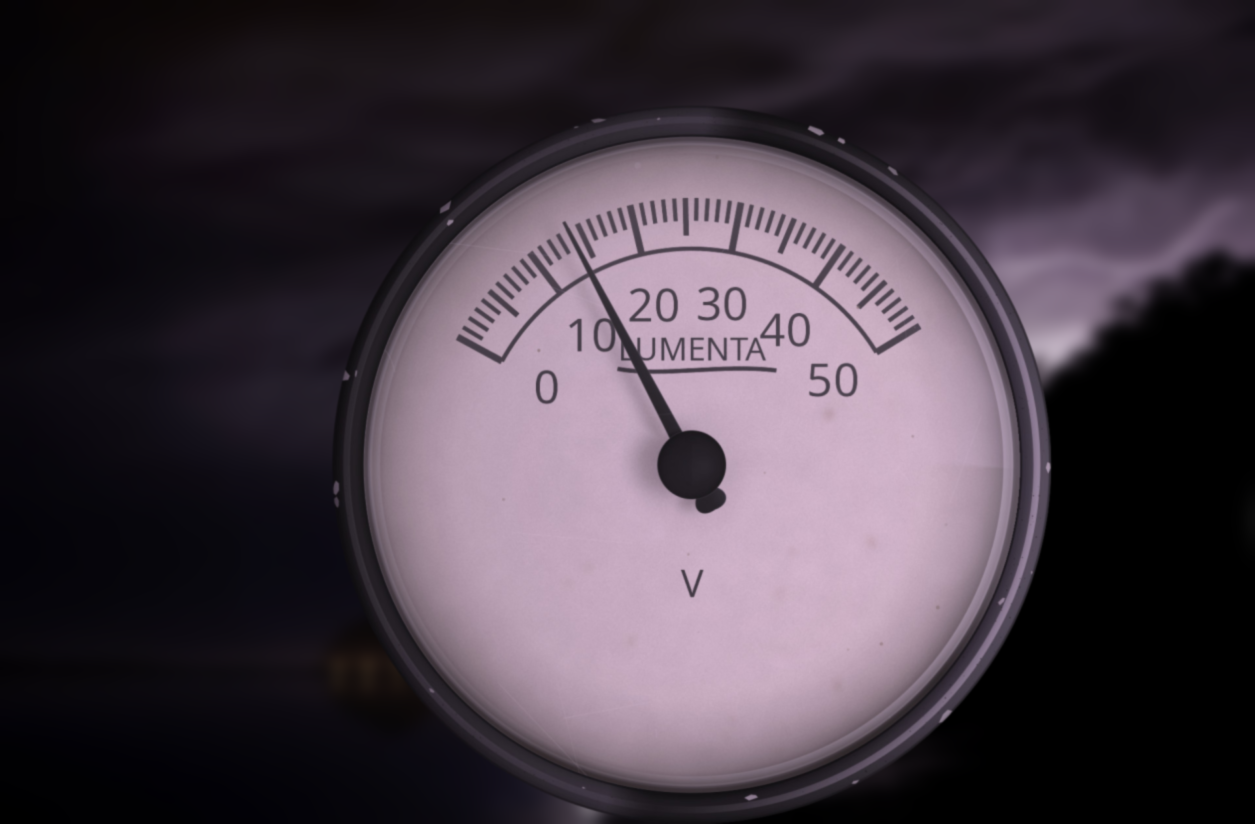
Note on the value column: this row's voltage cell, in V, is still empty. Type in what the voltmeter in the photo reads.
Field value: 14 V
